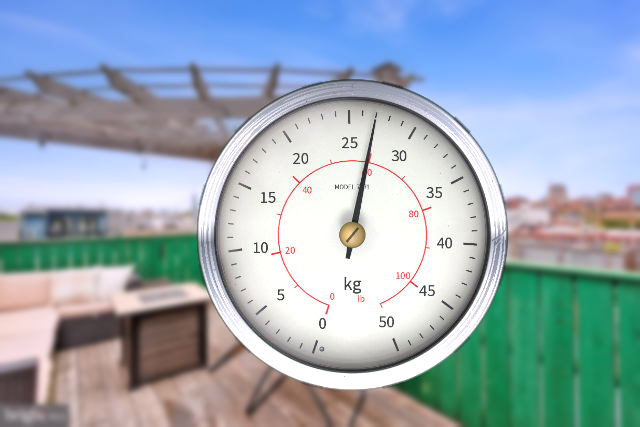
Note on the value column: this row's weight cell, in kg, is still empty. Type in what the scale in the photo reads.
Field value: 27 kg
